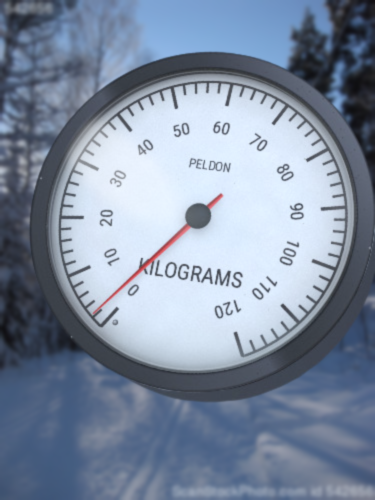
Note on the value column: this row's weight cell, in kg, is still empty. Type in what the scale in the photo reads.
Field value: 2 kg
